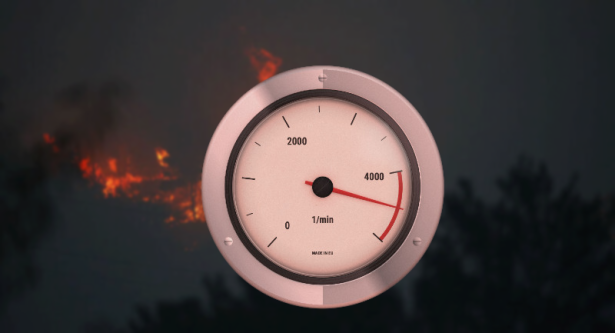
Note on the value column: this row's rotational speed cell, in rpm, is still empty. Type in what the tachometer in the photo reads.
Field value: 4500 rpm
